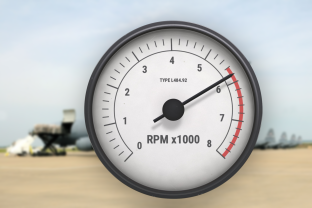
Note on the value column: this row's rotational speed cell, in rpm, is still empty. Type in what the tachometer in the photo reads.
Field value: 5800 rpm
